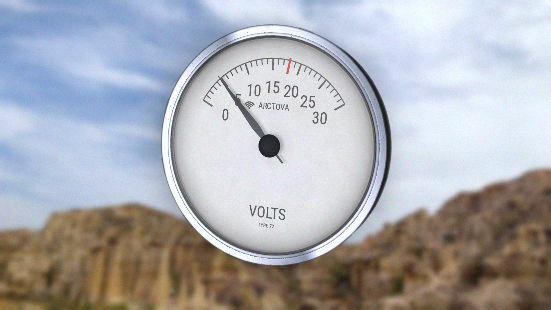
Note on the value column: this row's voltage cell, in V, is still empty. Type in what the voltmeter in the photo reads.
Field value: 5 V
